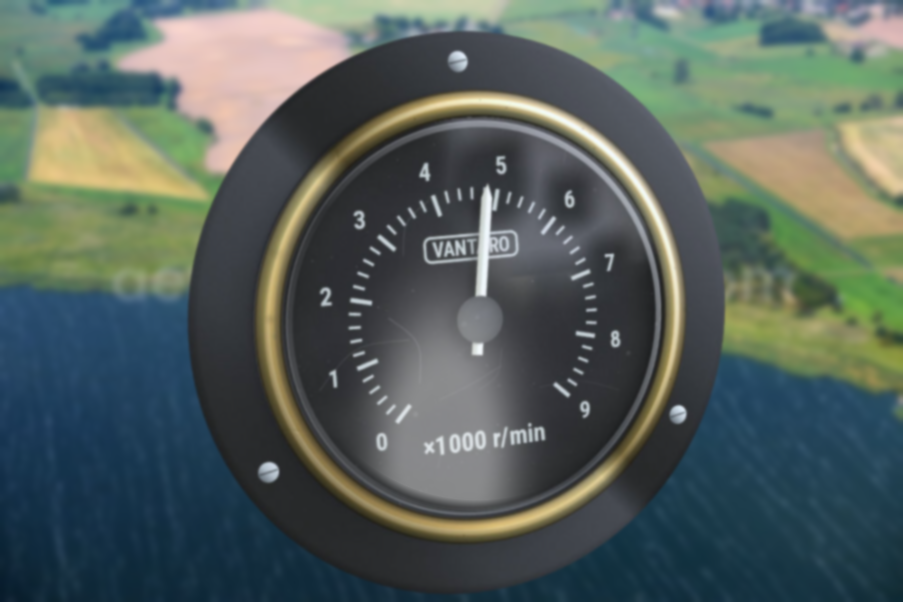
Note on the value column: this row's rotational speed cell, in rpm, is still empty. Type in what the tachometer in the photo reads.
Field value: 4800 rpm
